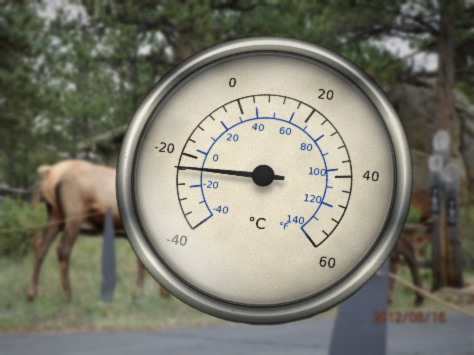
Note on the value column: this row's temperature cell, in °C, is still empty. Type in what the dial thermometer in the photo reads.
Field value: -24 °C
